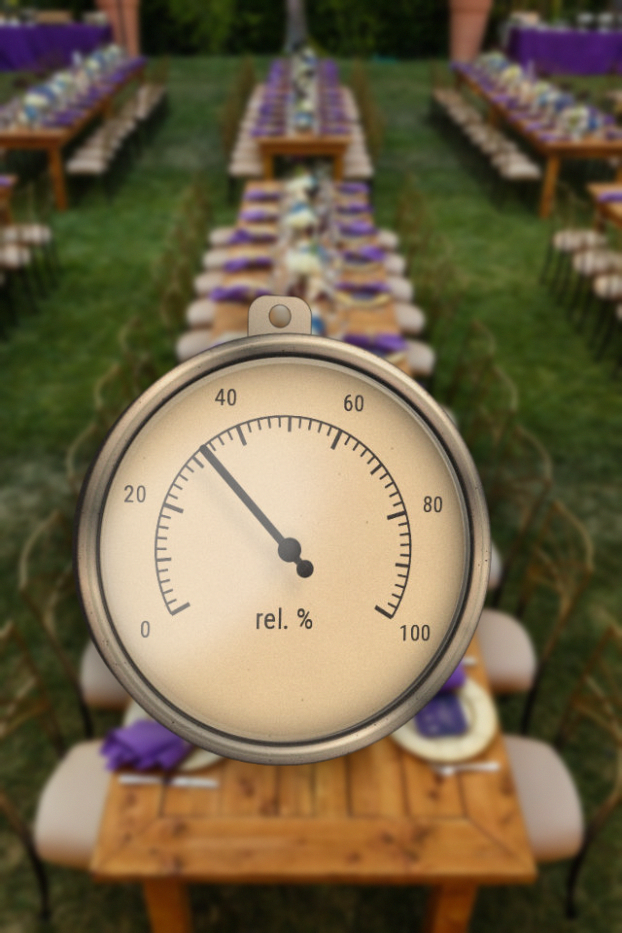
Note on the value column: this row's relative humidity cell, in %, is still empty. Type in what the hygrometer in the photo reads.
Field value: 32 %
